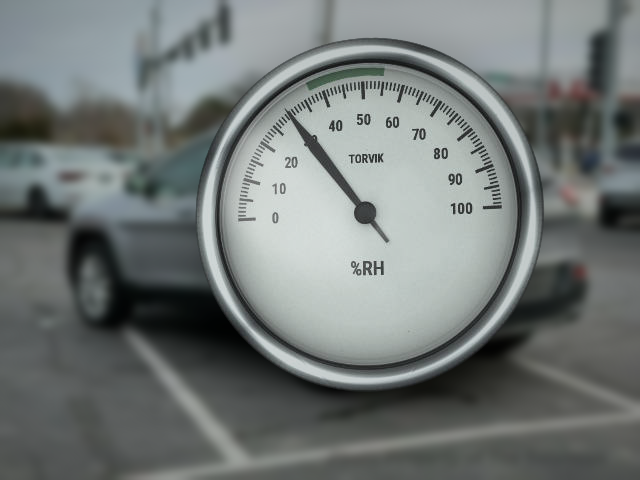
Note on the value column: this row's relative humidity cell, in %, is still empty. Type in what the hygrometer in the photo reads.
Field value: 30 %
